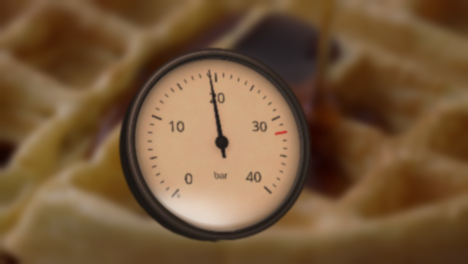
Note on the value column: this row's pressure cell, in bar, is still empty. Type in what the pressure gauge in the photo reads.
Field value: 19 bar
